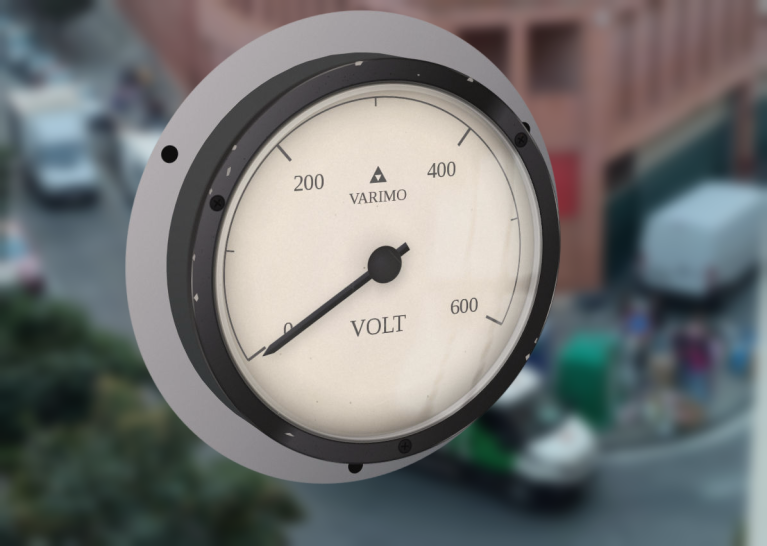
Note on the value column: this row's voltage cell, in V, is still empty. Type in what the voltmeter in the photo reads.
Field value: 0 V
